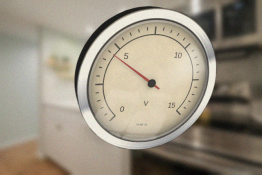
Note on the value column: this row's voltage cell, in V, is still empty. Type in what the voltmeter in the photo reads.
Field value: 4.5 V
